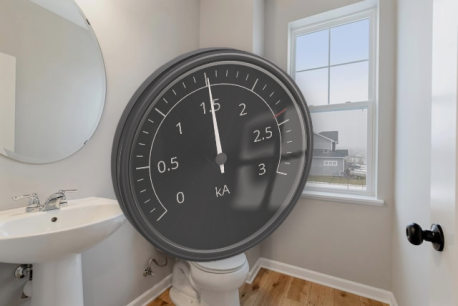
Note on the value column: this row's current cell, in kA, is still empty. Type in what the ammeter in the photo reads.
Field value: 1.5 kA
